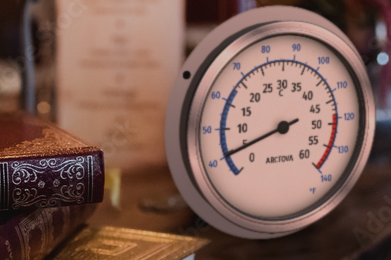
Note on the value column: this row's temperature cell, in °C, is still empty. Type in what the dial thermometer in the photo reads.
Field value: 5 °C
